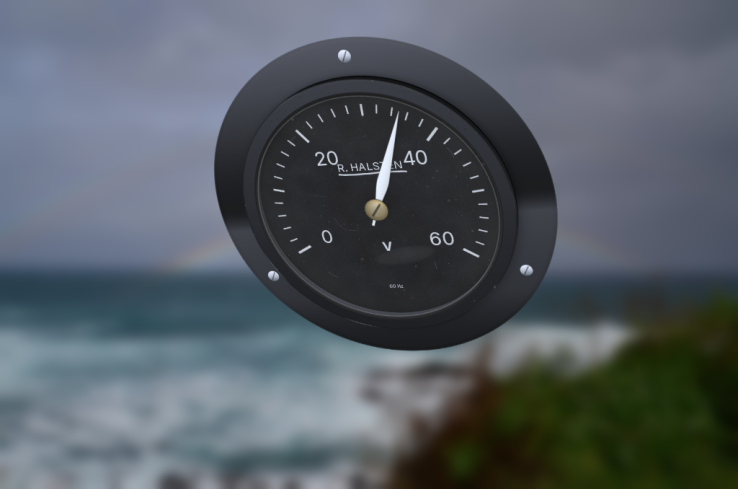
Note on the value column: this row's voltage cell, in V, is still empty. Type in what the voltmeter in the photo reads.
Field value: 35 V
